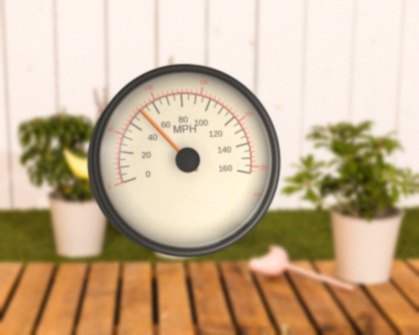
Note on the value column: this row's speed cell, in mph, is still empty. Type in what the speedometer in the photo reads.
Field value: 50 mph
